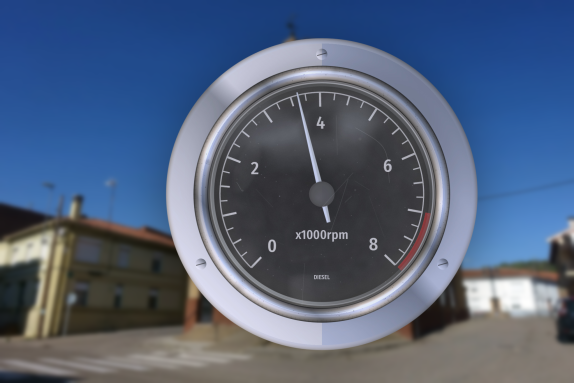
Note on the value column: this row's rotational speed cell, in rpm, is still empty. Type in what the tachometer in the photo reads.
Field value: 3625 rpm
